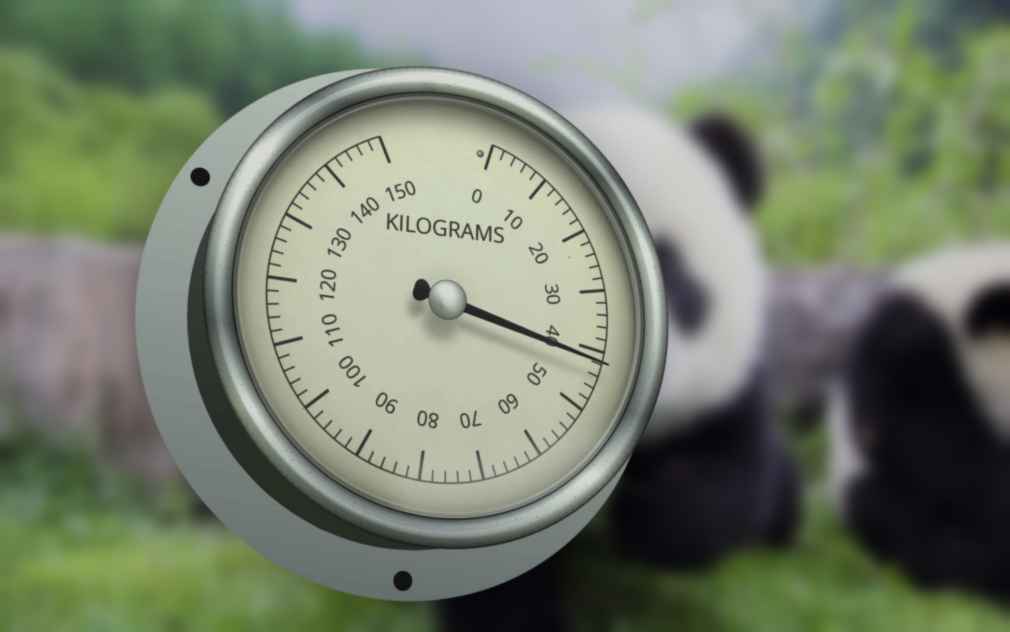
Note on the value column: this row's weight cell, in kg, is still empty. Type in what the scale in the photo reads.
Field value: 42 kg
